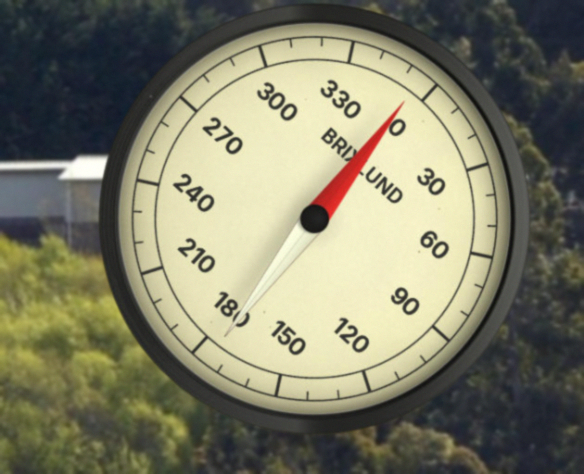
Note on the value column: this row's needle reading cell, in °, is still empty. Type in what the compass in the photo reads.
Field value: 355 °
